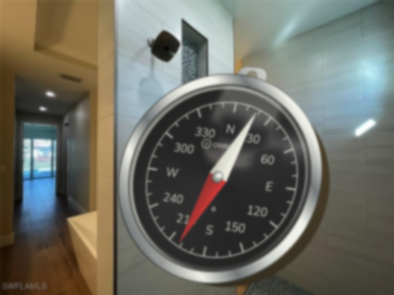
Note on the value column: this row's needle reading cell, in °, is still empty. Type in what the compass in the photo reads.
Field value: 200 °
